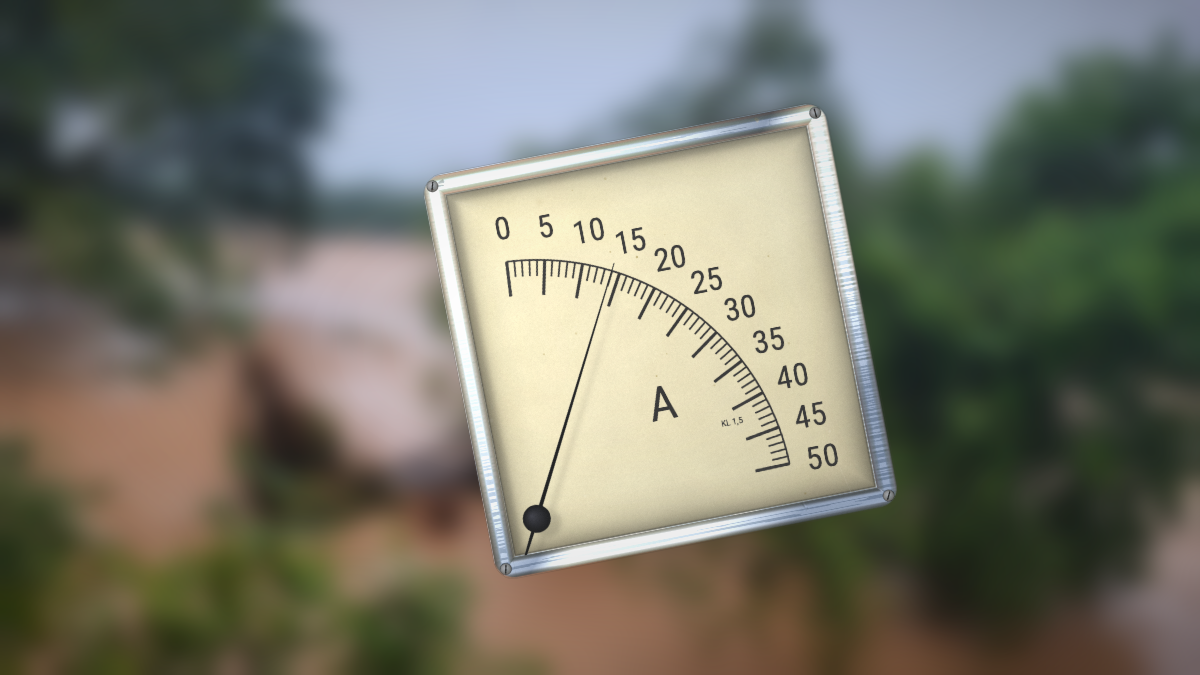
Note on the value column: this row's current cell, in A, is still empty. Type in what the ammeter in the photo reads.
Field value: 14 A
